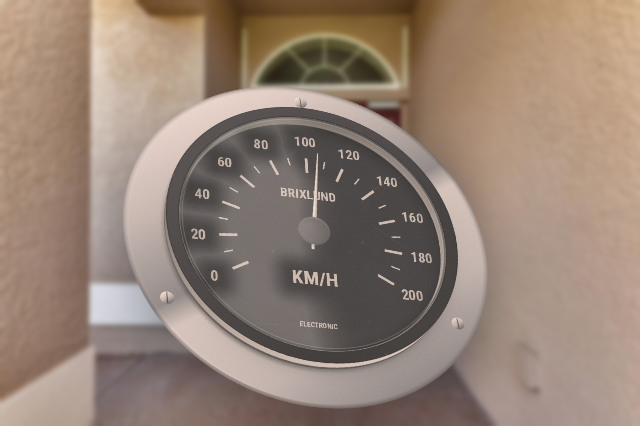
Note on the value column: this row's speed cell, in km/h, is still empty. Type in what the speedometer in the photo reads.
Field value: 105 km/h
